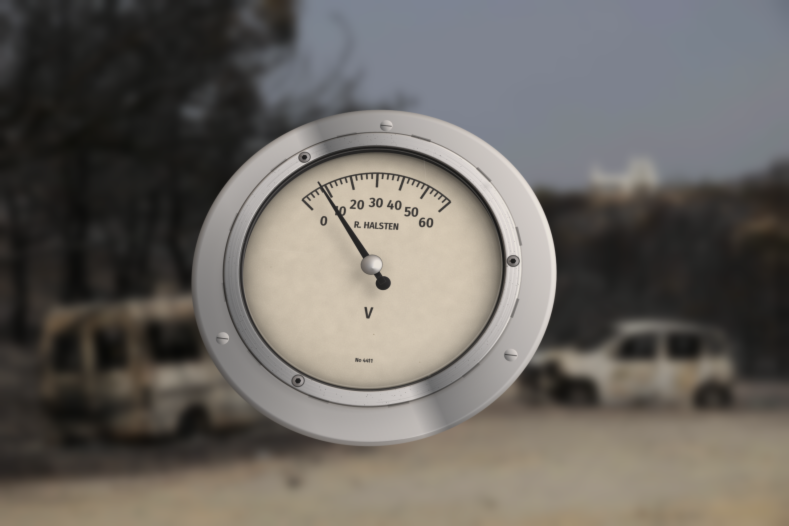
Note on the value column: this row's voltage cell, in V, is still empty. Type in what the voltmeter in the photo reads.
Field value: 8 V
